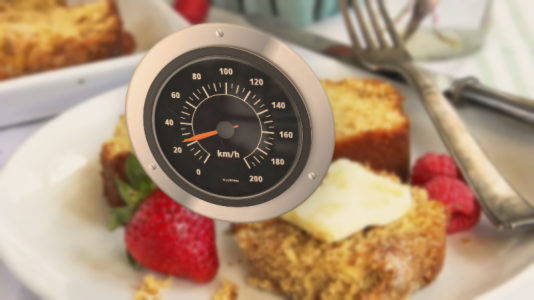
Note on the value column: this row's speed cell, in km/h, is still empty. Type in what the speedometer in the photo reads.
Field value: 25 km/h
